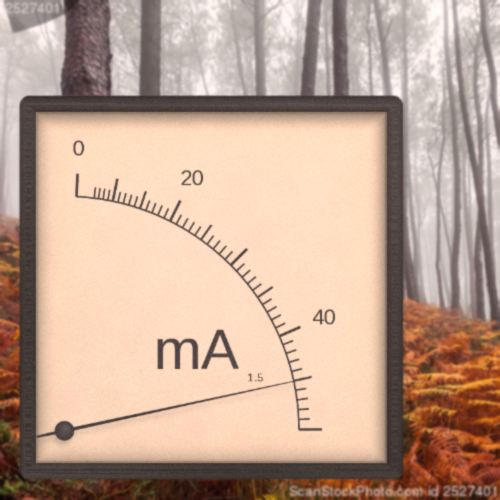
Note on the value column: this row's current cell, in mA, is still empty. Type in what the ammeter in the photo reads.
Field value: 45 mA
